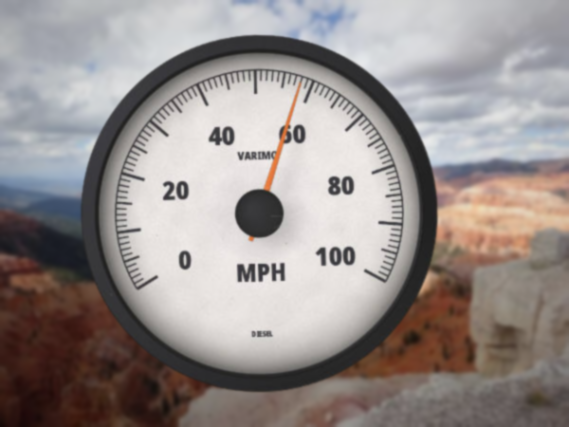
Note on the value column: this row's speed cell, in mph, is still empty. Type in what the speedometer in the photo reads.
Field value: 58 mph
